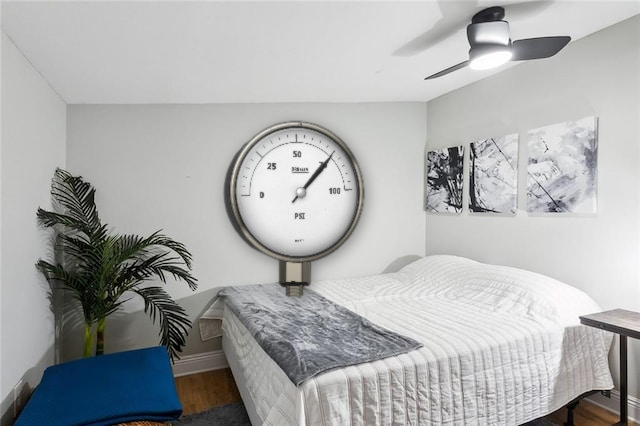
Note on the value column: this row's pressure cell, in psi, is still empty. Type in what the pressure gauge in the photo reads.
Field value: 75 psi
